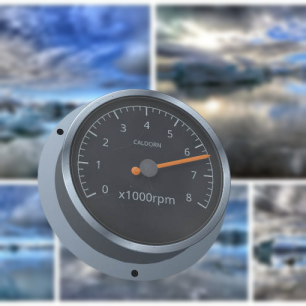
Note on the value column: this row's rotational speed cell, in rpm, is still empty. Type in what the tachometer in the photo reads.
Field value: 6400 rpm
